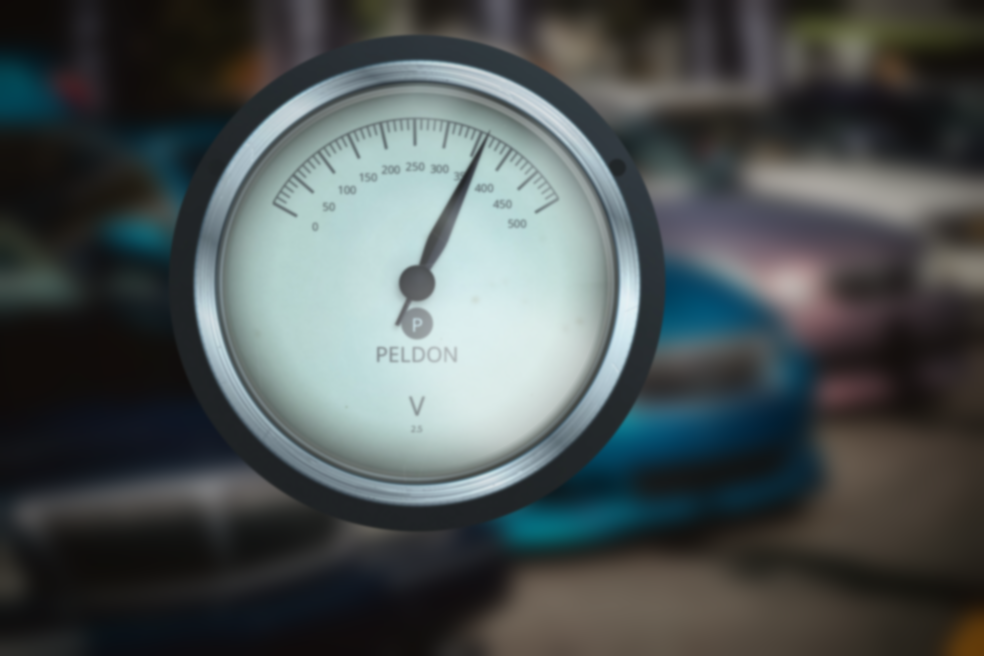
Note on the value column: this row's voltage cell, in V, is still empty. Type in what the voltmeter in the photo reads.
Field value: 360 V
